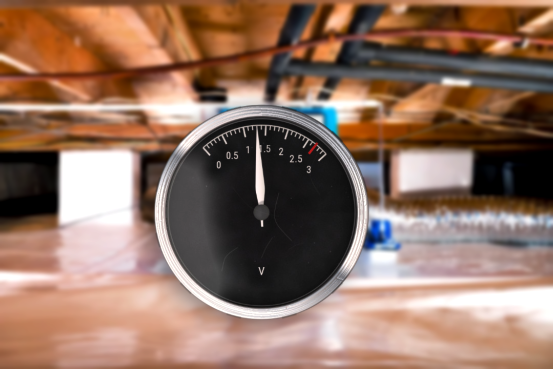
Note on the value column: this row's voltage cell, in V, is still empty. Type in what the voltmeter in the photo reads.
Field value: 1.3 V
